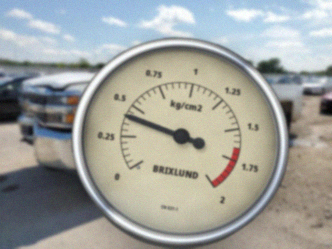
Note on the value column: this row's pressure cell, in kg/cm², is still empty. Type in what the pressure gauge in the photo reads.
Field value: 0.4 kg/cm²
